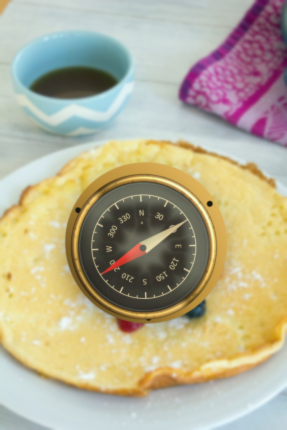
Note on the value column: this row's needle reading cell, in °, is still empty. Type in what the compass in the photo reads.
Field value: 240 °
